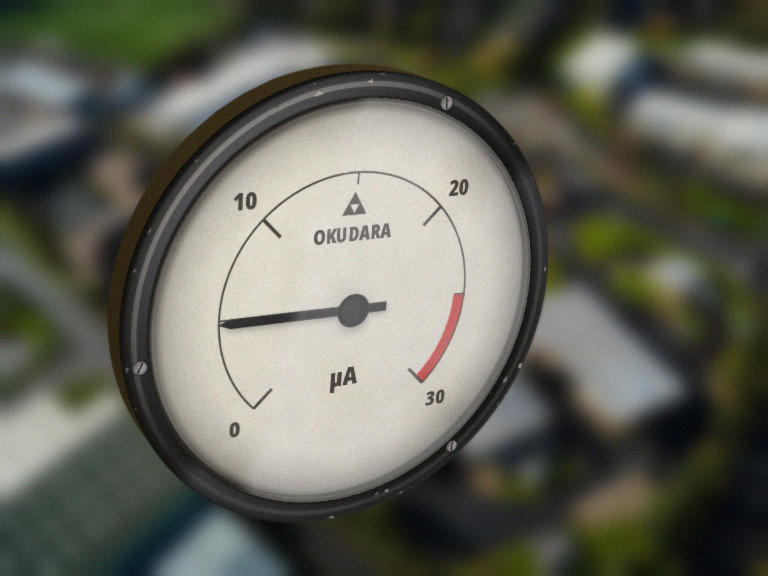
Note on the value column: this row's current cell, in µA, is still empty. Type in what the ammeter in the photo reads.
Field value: 5 µA
